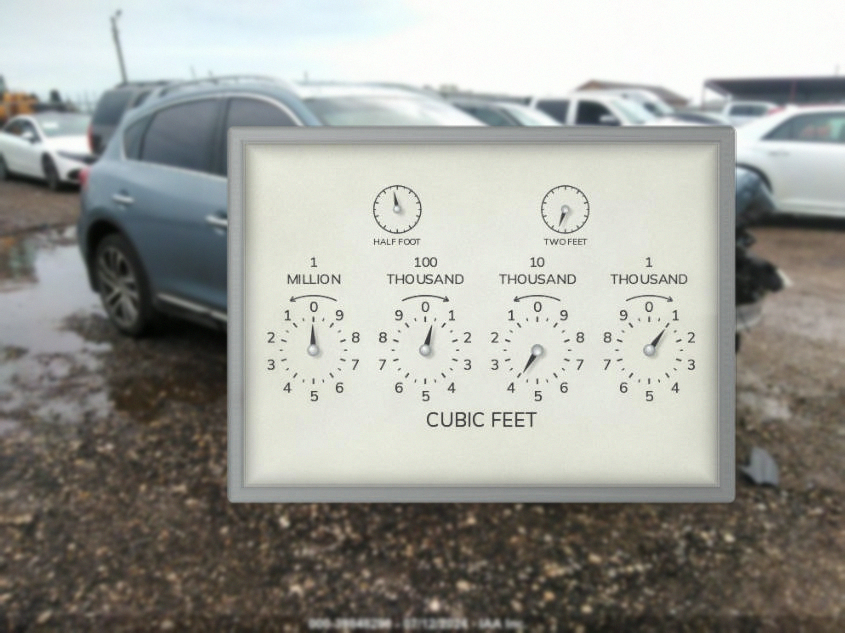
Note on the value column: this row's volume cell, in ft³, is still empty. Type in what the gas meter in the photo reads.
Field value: 4100 ft³
